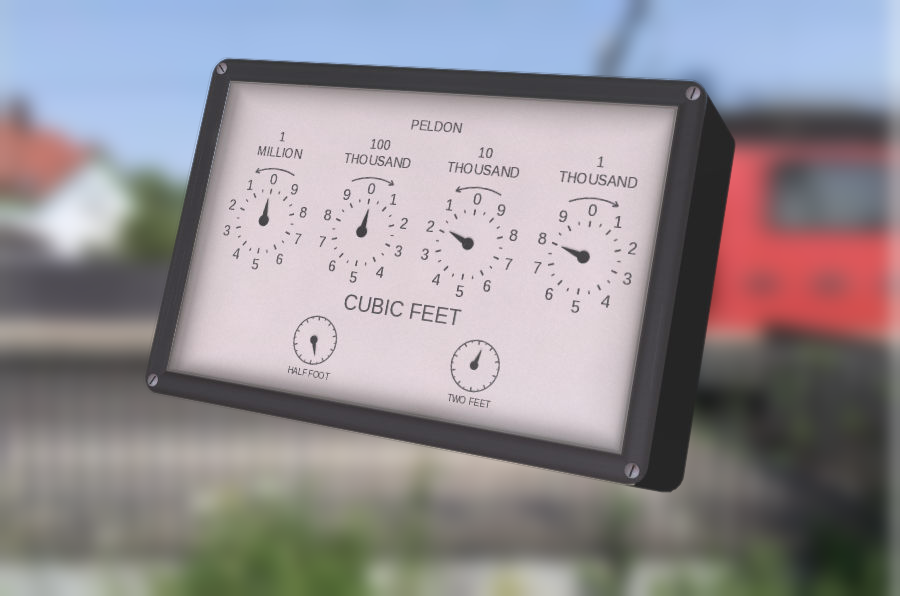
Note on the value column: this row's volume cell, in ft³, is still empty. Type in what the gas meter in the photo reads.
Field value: 1800 ft³
